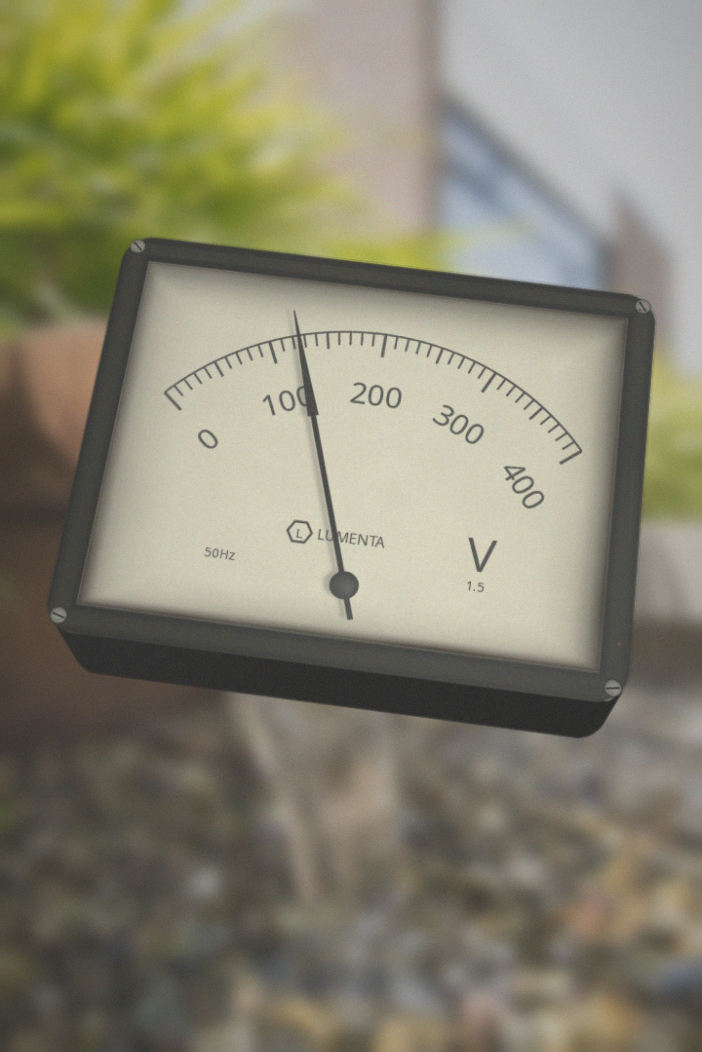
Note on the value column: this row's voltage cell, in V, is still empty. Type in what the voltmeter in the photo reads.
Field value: 125 V
